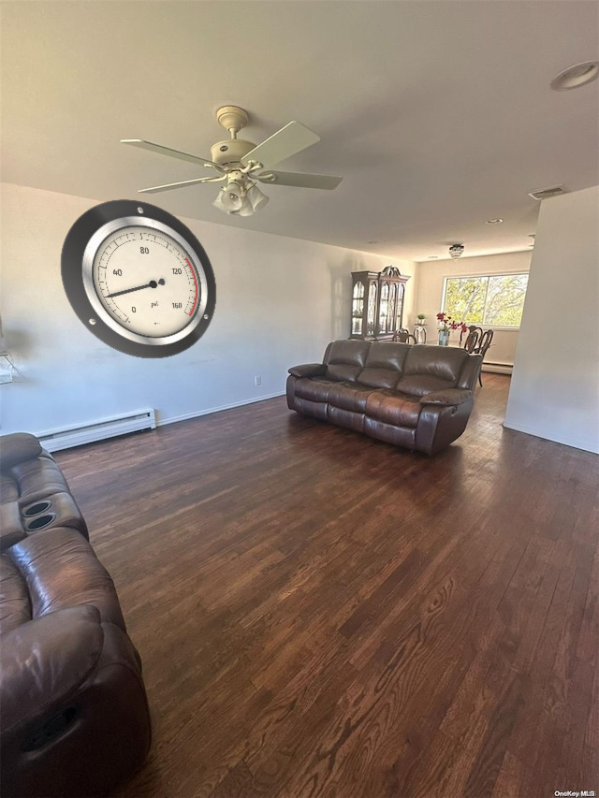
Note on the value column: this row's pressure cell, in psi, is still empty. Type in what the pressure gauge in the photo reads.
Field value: 20 psi
